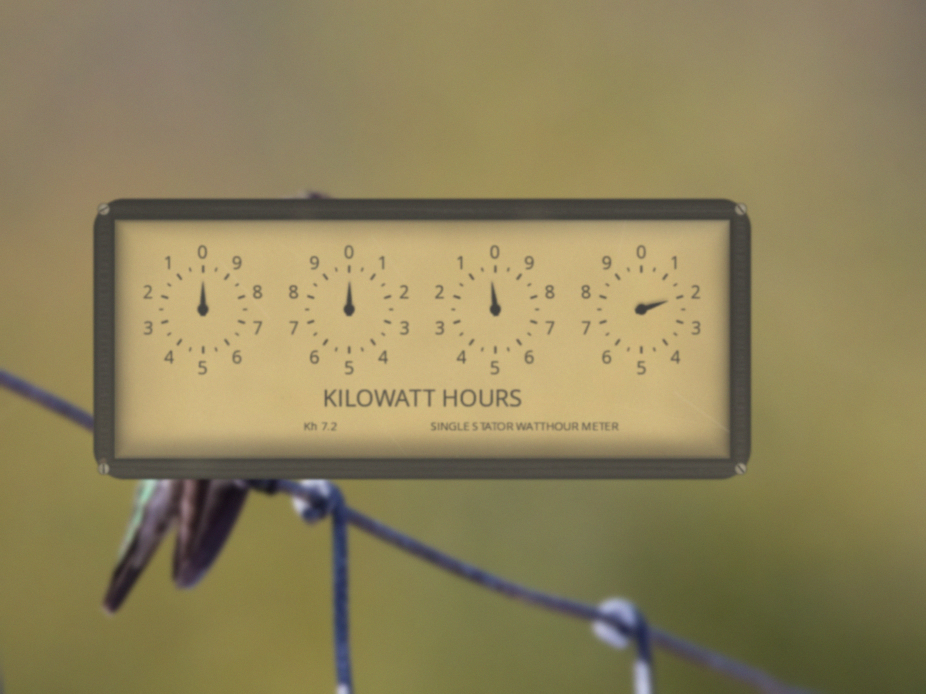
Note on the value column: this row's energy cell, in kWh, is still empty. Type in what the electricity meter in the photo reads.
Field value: 2 kWh
